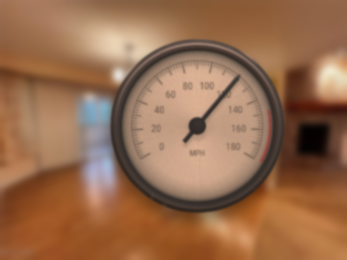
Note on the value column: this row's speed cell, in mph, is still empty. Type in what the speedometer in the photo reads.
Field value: 120 mph
